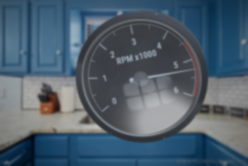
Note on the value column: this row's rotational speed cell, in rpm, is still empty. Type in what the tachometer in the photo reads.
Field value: 5250 rpm
